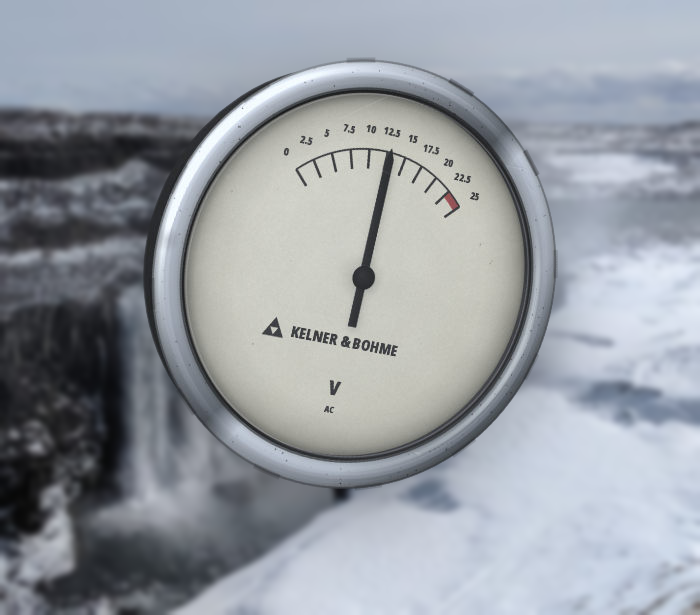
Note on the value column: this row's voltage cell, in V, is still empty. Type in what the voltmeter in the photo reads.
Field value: 12.5 V
